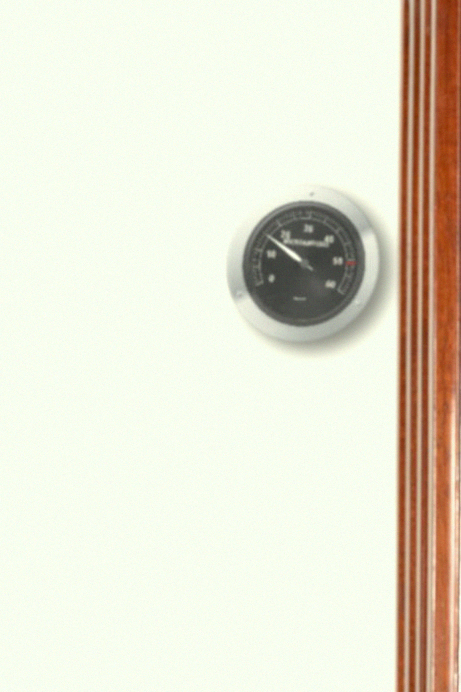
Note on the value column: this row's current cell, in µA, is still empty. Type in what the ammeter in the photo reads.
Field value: 15 µA
